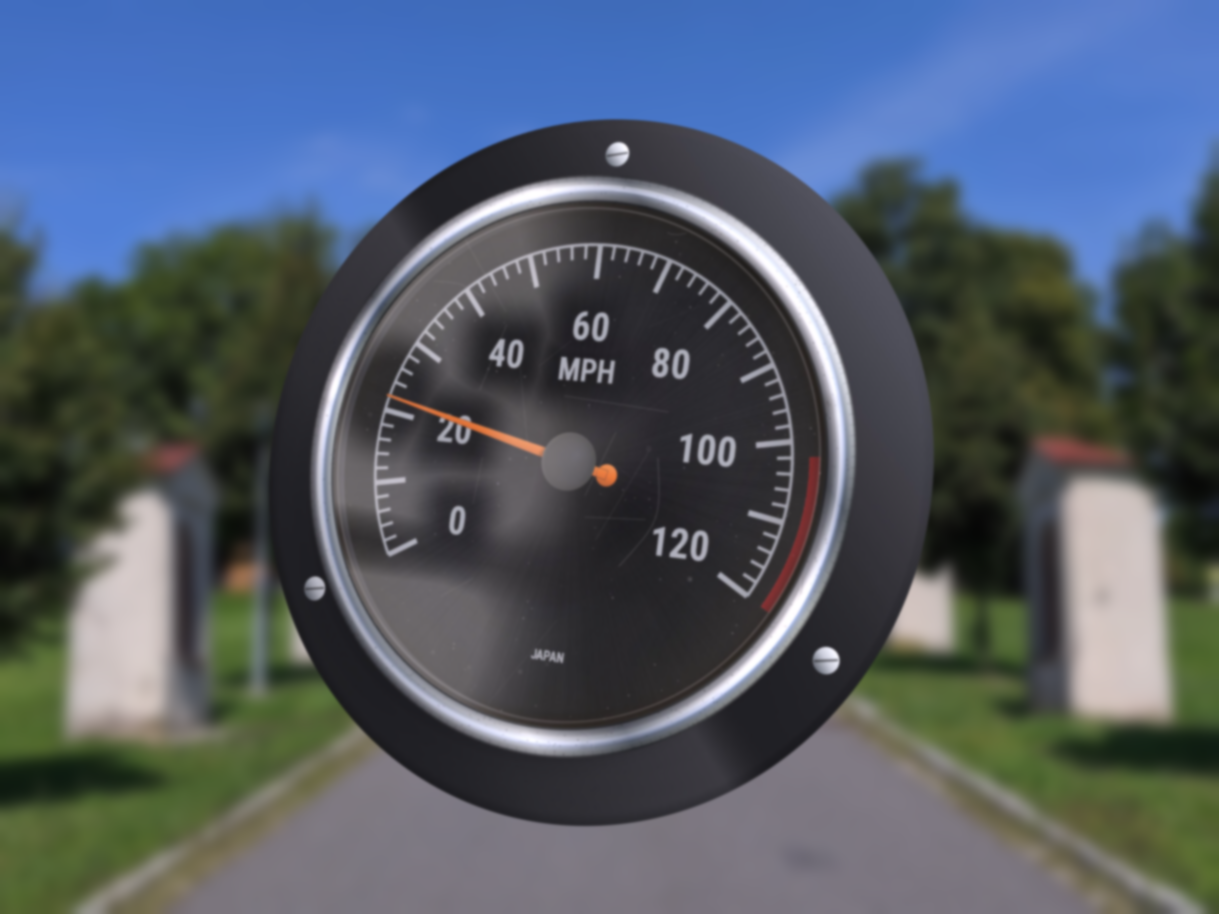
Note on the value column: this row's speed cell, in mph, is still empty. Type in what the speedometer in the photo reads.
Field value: 22 mph
